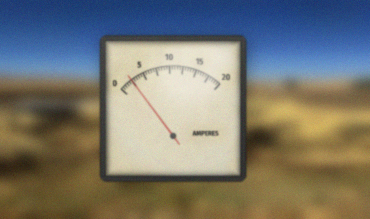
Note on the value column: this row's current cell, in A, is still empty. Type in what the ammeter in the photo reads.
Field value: 2.5 A
